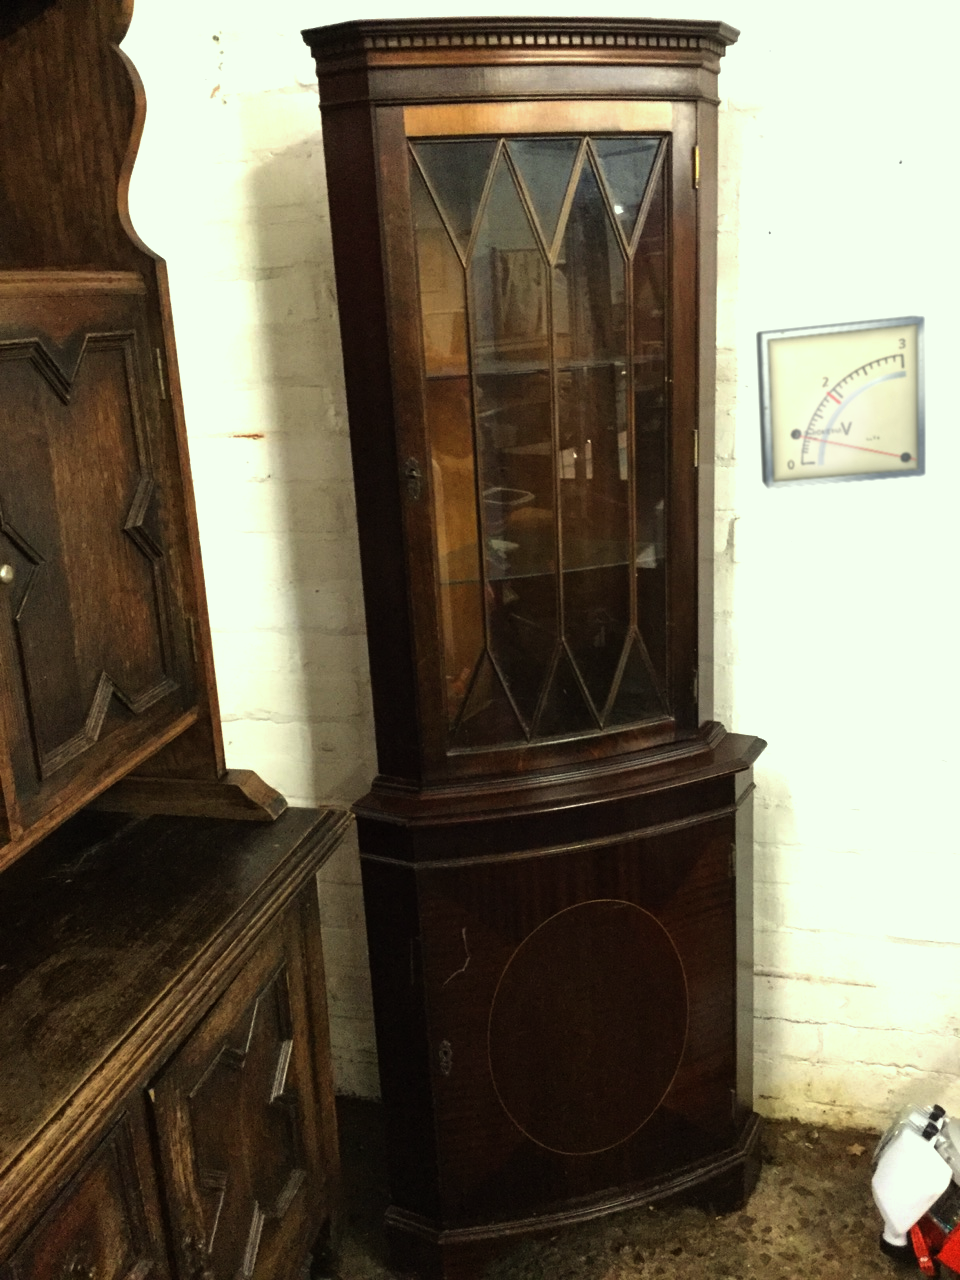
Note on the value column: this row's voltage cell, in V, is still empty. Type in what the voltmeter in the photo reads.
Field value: 1 V
